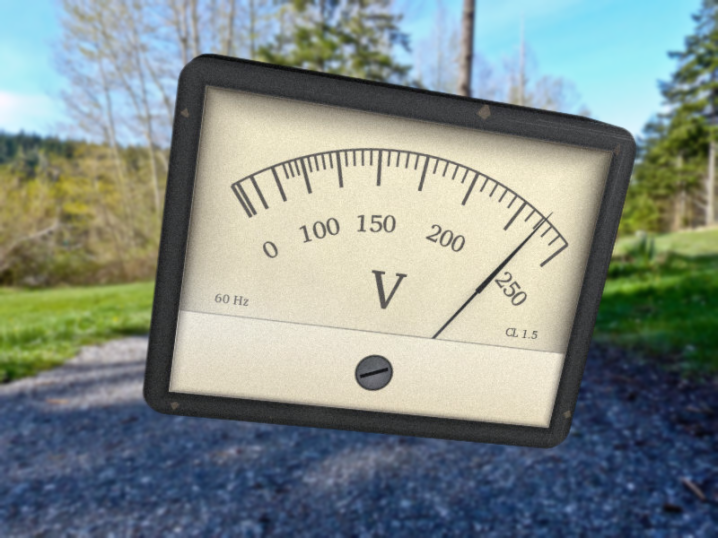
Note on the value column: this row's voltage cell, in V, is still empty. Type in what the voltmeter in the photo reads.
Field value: 235 V
